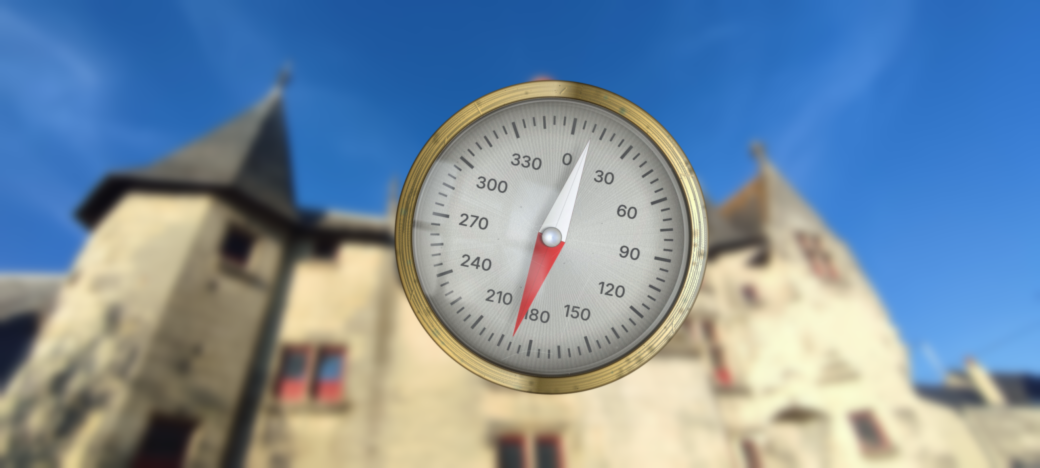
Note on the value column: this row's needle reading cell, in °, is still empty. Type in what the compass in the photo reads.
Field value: 190 °
